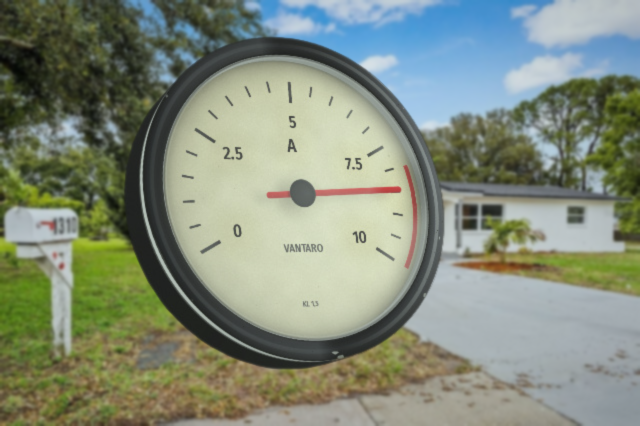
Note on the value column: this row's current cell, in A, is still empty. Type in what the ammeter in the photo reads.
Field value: 8.5 A
